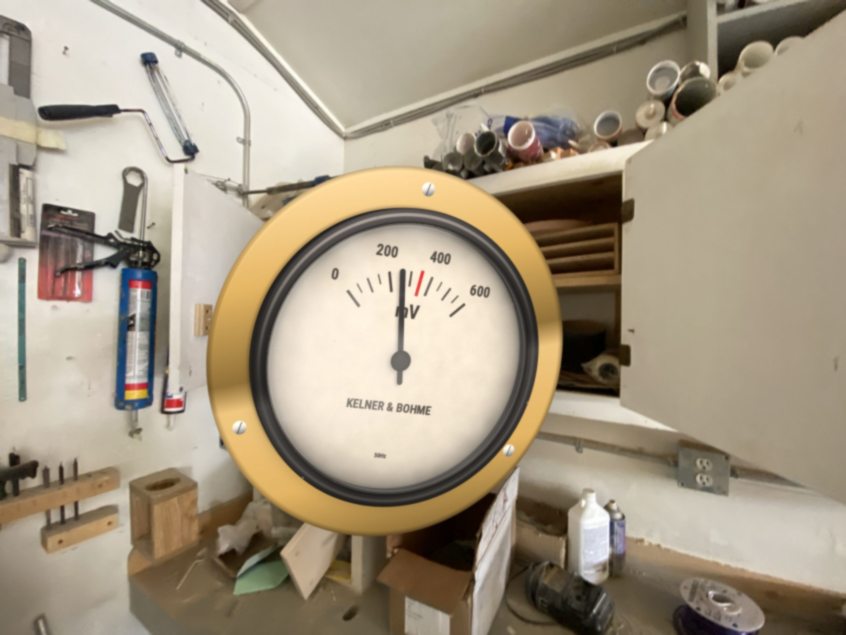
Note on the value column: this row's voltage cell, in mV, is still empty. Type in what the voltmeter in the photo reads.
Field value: 250 mV
